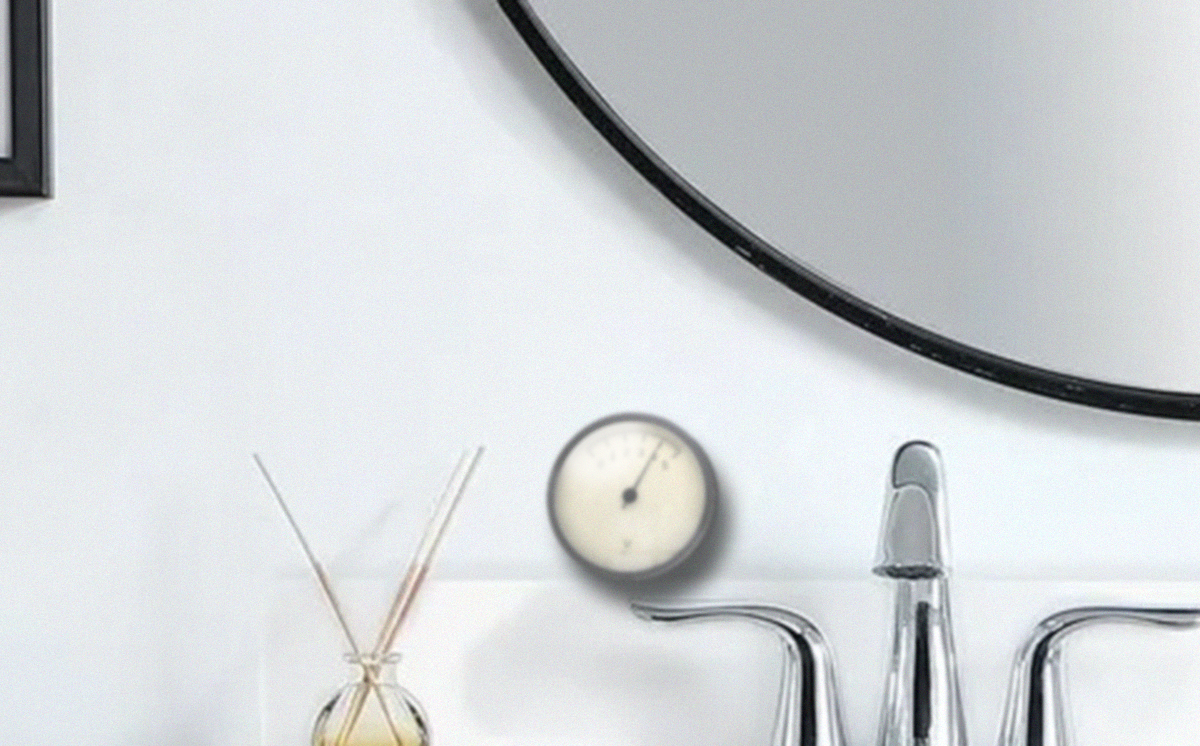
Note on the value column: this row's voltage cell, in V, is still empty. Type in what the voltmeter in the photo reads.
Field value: 4 V
